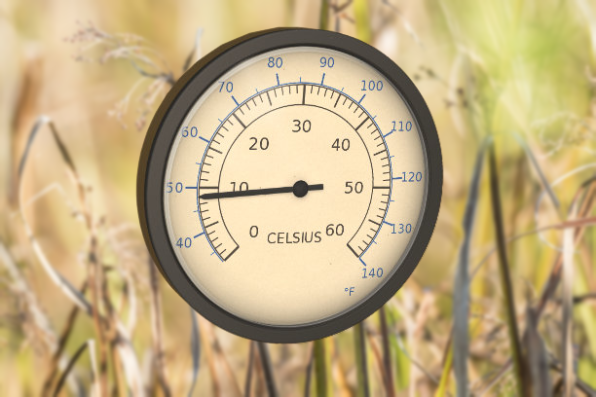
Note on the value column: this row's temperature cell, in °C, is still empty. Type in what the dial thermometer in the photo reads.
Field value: 9 °C
